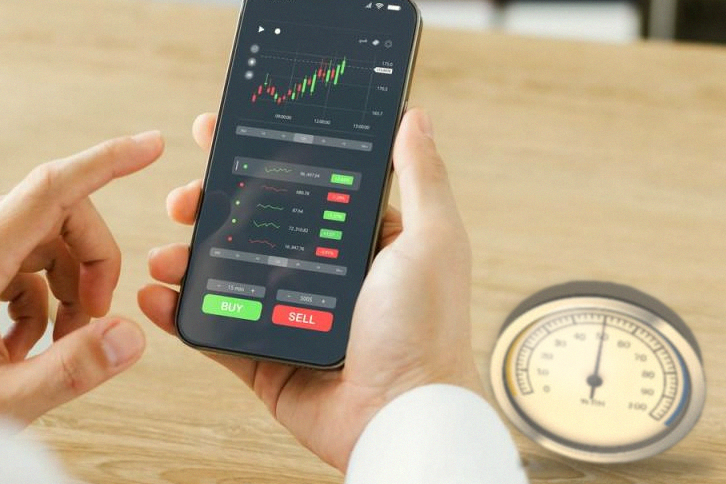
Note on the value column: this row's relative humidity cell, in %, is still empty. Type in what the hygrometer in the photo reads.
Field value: 50 %
